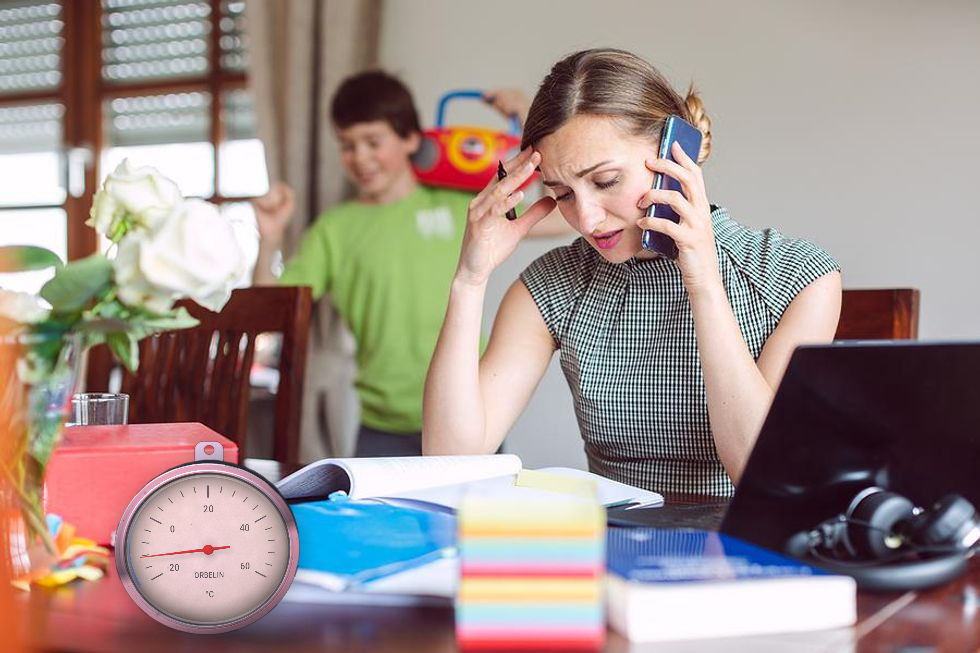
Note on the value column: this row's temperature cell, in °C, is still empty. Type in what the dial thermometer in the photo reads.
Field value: -12 °C
